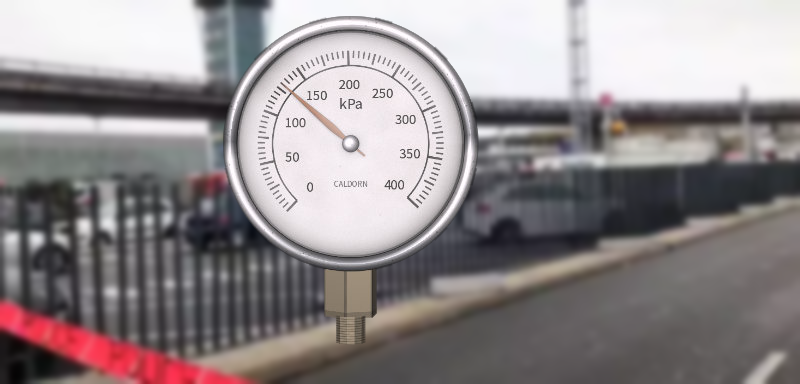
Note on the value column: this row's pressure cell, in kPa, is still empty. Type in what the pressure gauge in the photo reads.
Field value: 130 kPa
